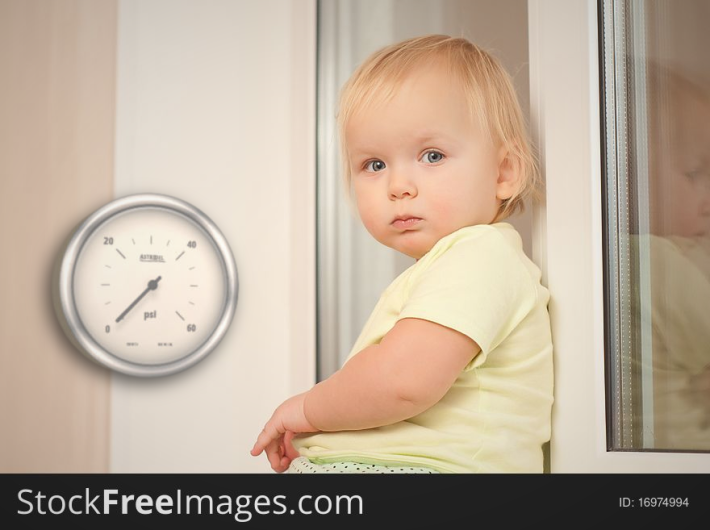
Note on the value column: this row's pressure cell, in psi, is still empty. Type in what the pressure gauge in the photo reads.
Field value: 0 psi
